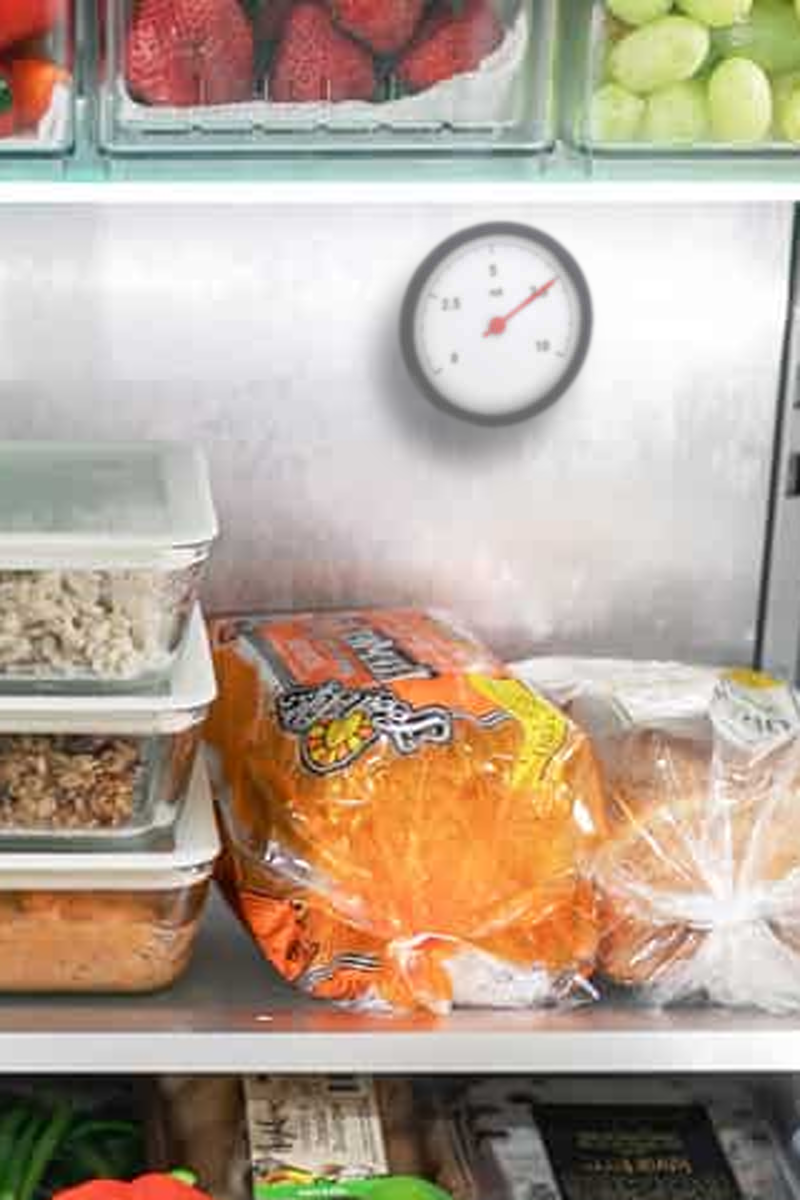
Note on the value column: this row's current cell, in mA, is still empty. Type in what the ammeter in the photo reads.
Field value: 7.5 mA
